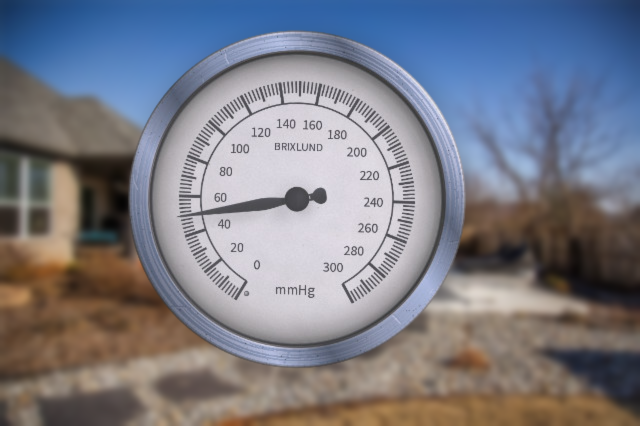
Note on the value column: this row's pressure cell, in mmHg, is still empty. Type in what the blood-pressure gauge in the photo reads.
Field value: 50 mmHg
